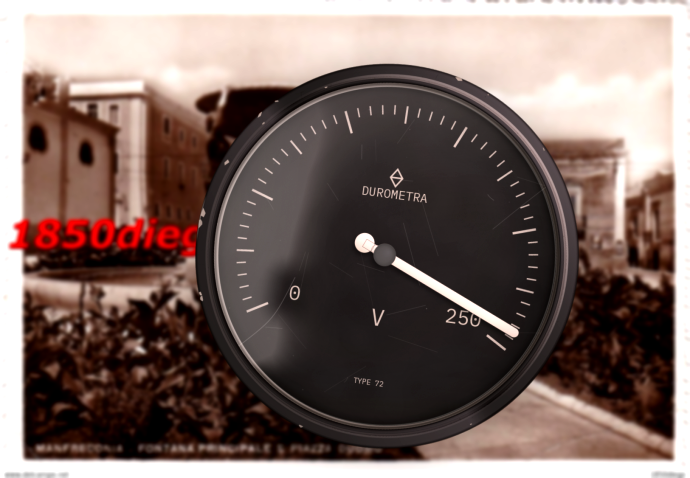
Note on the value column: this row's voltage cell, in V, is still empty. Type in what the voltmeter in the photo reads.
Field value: 242.5 V
